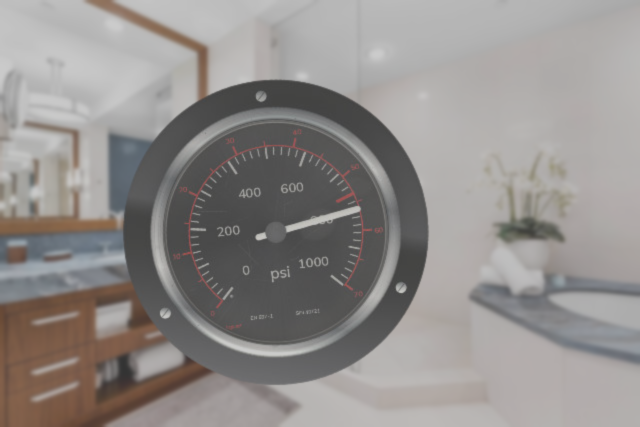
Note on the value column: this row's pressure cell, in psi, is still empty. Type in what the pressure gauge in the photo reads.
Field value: 800 psi
